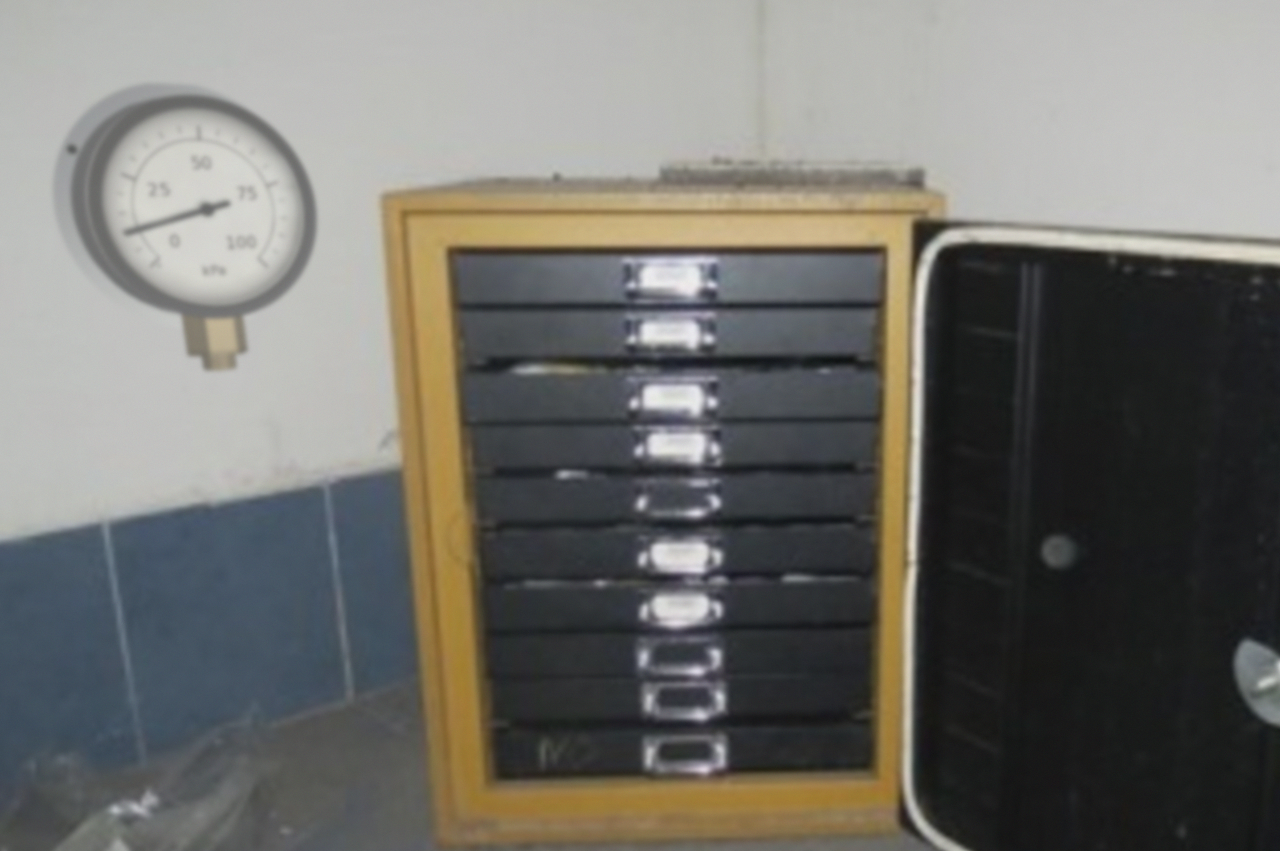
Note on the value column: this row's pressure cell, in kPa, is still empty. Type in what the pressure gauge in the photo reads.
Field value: 10 kPa
